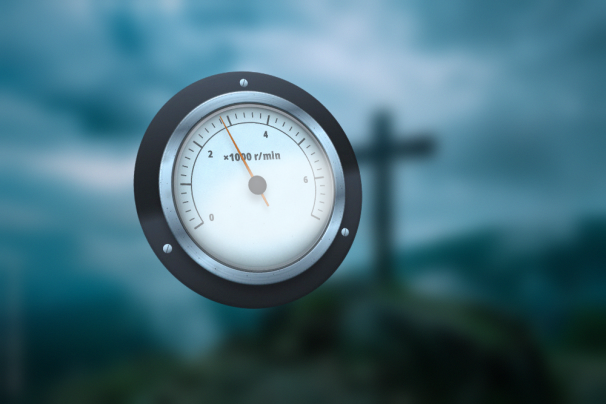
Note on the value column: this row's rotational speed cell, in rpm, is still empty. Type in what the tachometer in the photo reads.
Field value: 2800 rpm
